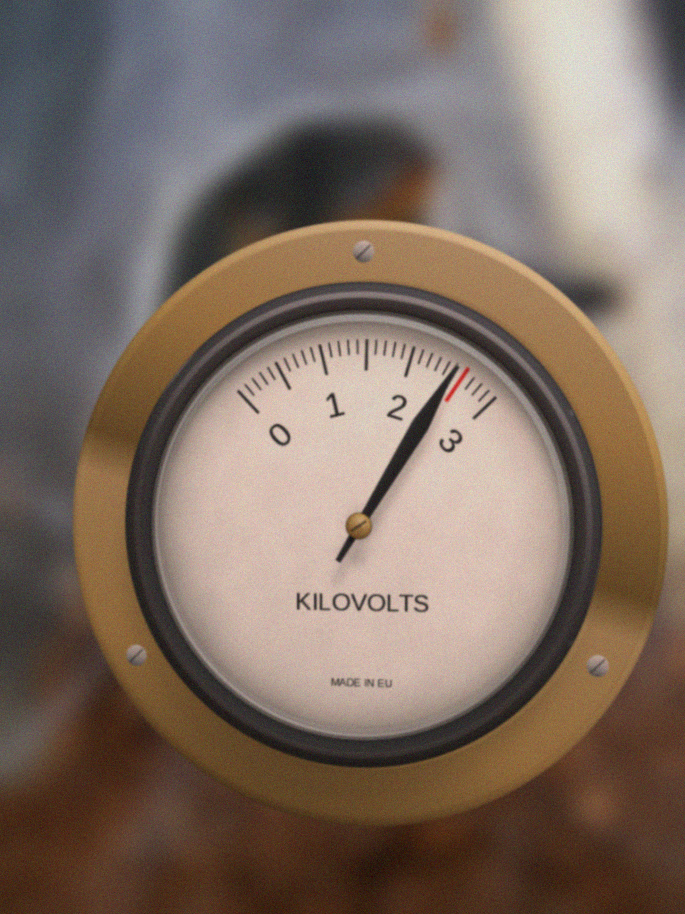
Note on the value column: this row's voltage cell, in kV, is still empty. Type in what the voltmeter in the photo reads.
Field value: 2.5 kV
